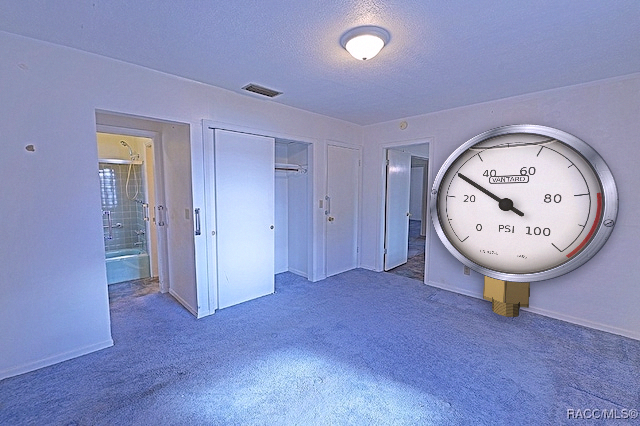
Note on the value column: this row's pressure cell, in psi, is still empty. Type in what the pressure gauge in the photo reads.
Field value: 30 psi
